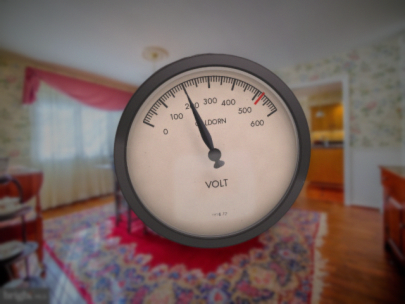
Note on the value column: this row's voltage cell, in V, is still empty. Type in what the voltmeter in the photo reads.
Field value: 200 V
